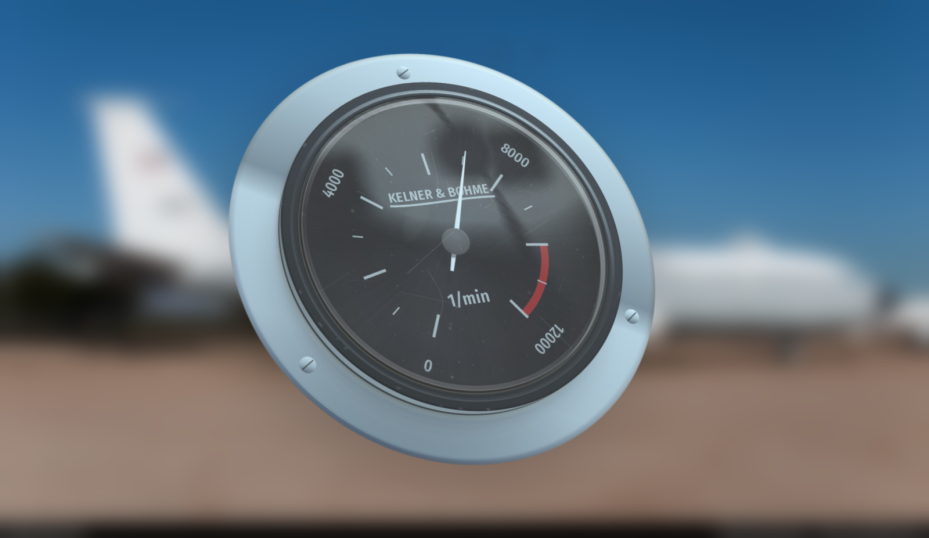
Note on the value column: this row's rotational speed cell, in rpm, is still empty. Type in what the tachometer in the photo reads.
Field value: 7000 rpm
